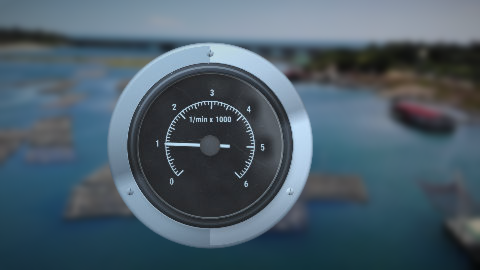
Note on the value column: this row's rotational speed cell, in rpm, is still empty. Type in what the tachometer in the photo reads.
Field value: 1000 rpm
